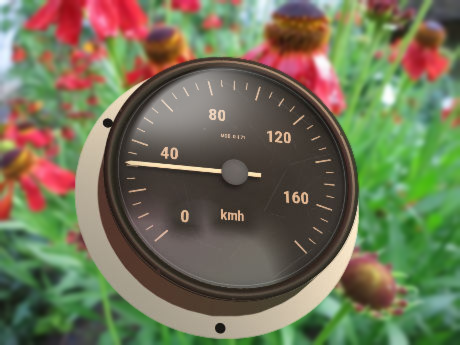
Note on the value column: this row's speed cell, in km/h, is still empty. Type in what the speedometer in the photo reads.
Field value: 30 km/h
